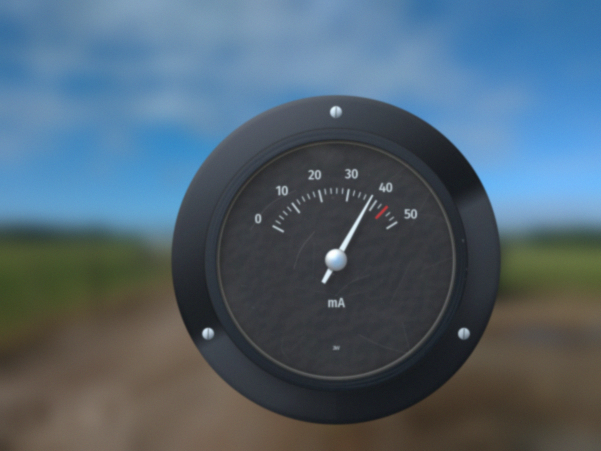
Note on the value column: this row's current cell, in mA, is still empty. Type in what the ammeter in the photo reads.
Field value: 38 mA
